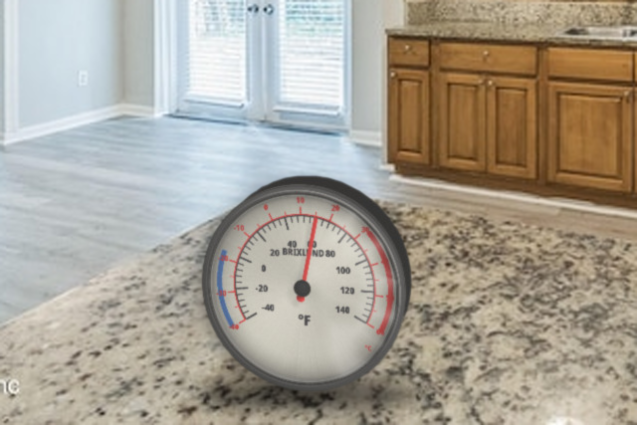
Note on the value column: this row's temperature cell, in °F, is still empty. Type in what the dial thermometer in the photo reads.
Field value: 60 °F
